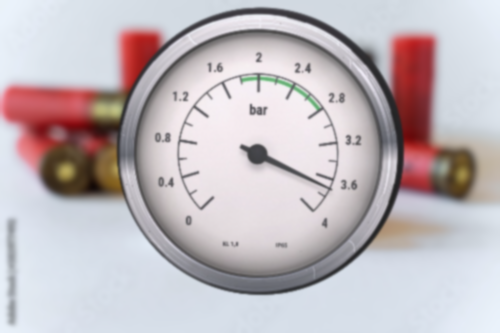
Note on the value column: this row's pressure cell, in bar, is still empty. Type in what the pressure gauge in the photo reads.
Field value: 3.7 bar
